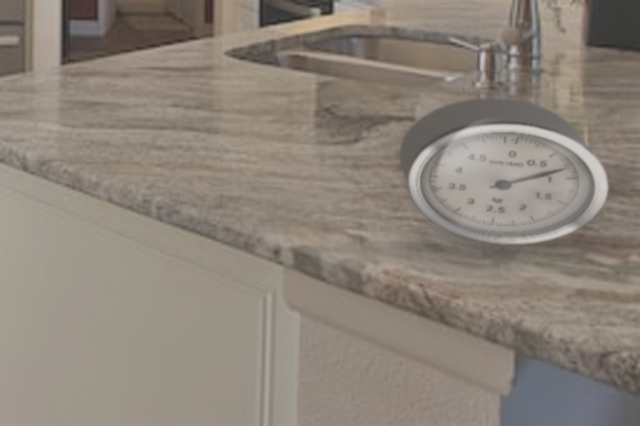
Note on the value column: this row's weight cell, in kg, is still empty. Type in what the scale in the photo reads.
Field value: 0.75 kg
